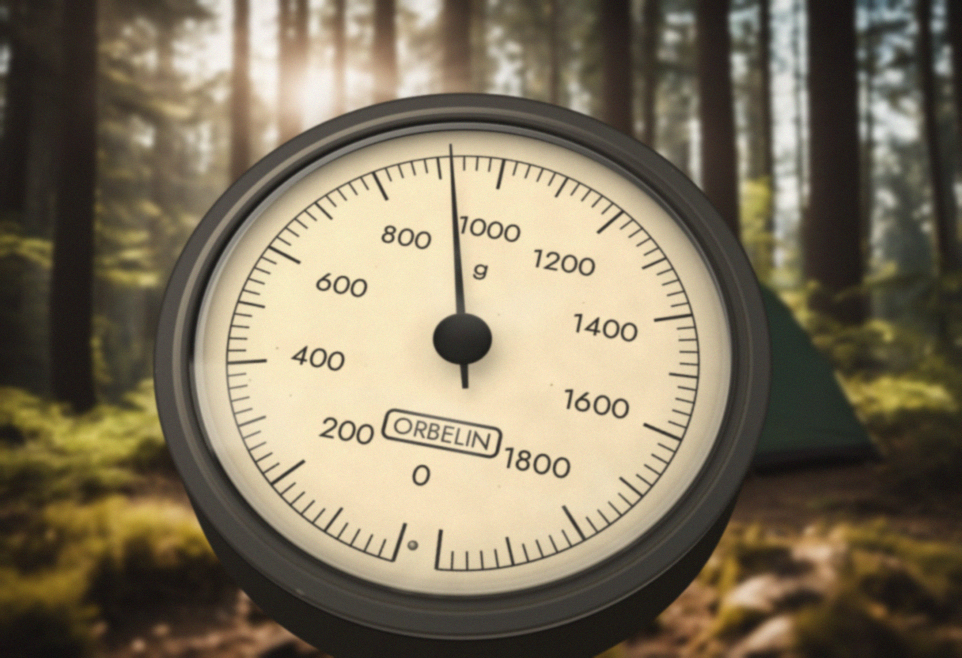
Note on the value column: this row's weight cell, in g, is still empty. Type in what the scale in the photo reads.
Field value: 920 g
